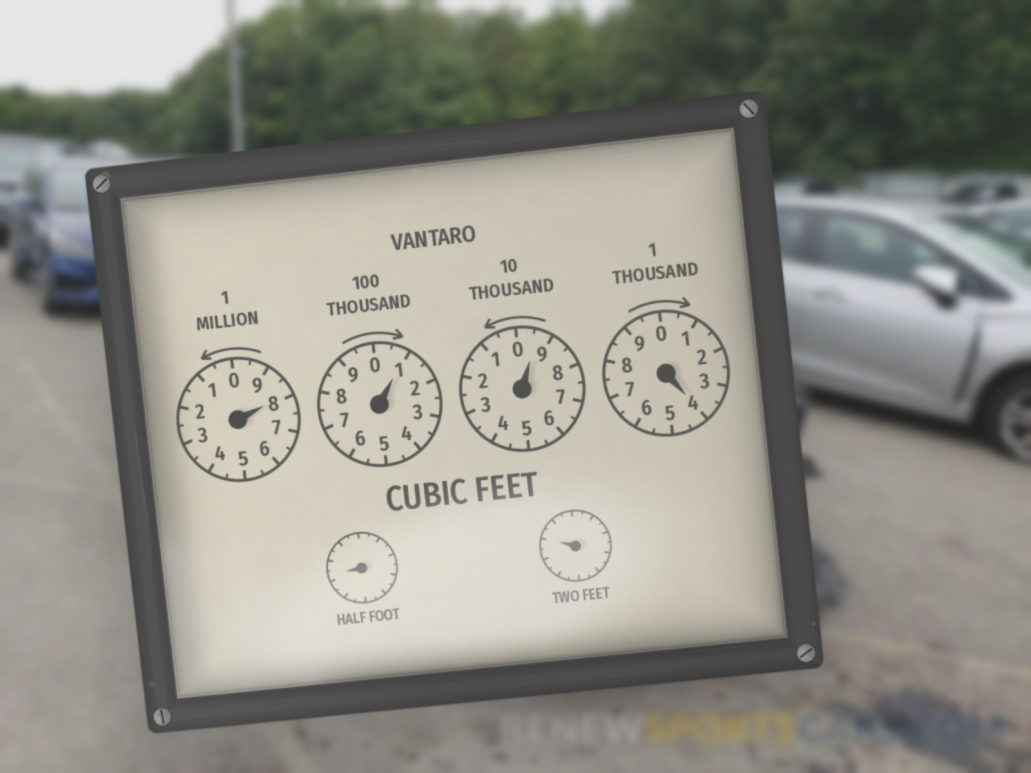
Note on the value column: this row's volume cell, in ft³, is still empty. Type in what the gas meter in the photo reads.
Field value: 809400 ft³
